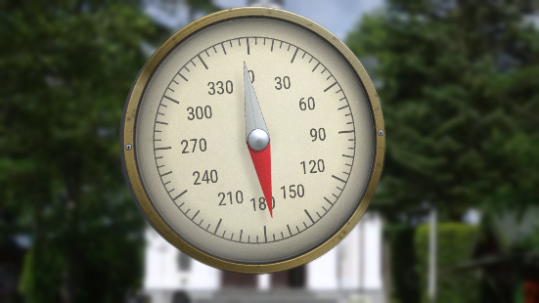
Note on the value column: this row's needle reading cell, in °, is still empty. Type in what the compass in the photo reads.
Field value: 175 °
